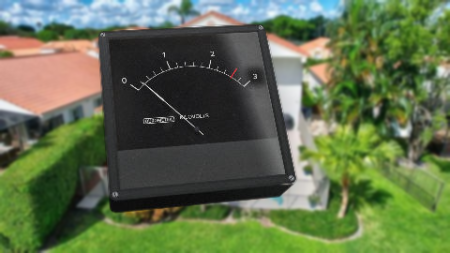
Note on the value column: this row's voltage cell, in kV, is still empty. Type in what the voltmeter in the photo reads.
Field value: 0.2 kV
